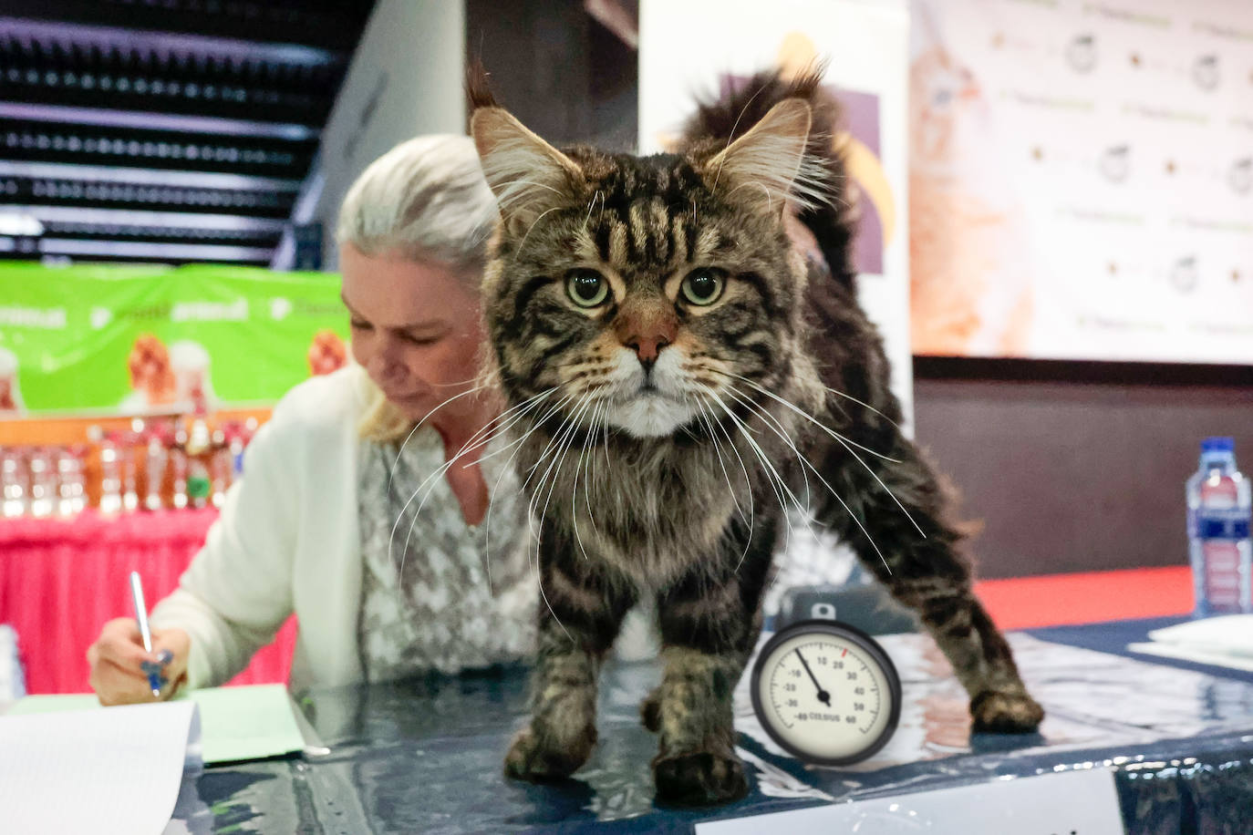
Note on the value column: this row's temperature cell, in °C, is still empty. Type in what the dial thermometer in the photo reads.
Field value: 0 °C
